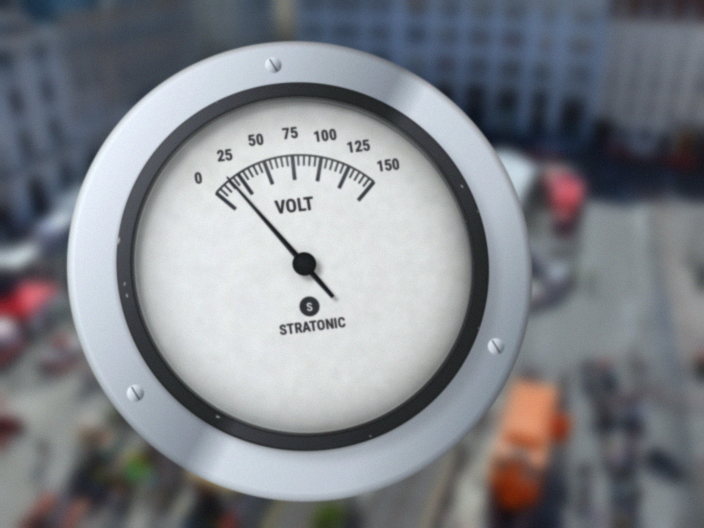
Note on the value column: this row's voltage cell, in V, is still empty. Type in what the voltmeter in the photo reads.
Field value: 15 V
